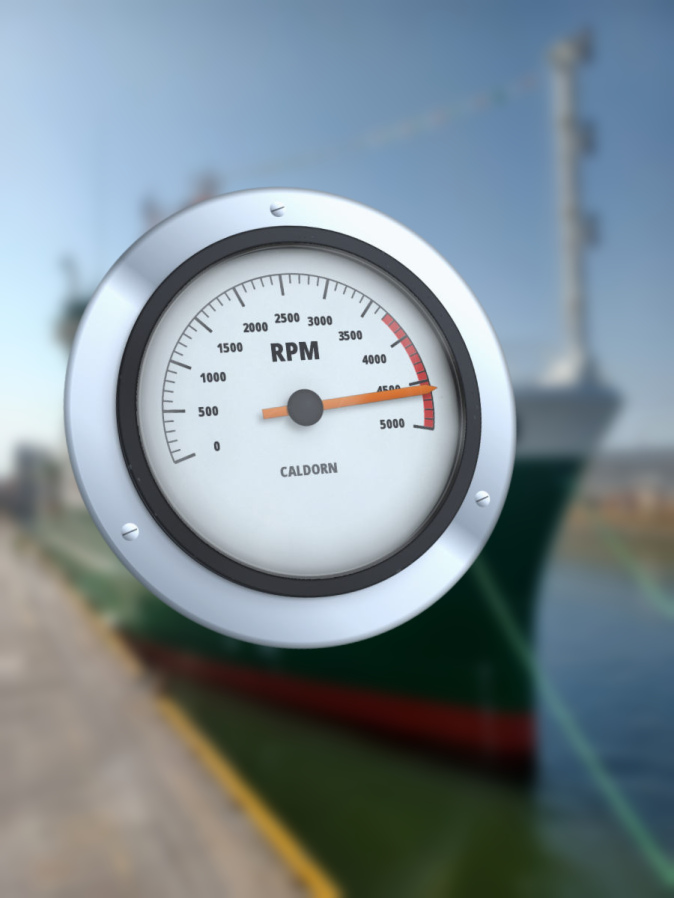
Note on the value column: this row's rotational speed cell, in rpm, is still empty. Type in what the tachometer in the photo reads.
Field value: 4600 rpm
